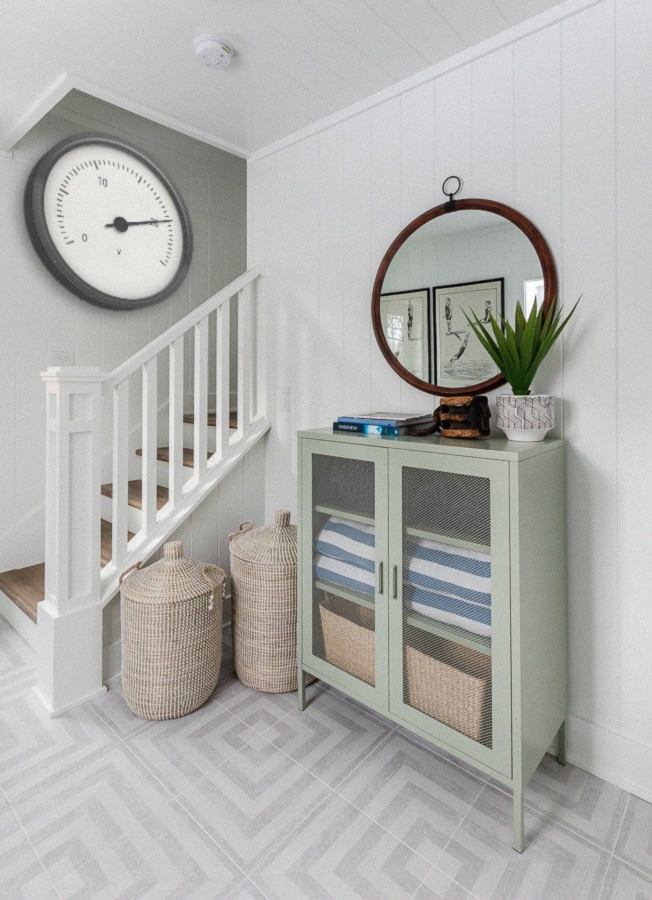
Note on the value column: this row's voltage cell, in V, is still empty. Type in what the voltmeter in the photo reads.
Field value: 20 V
